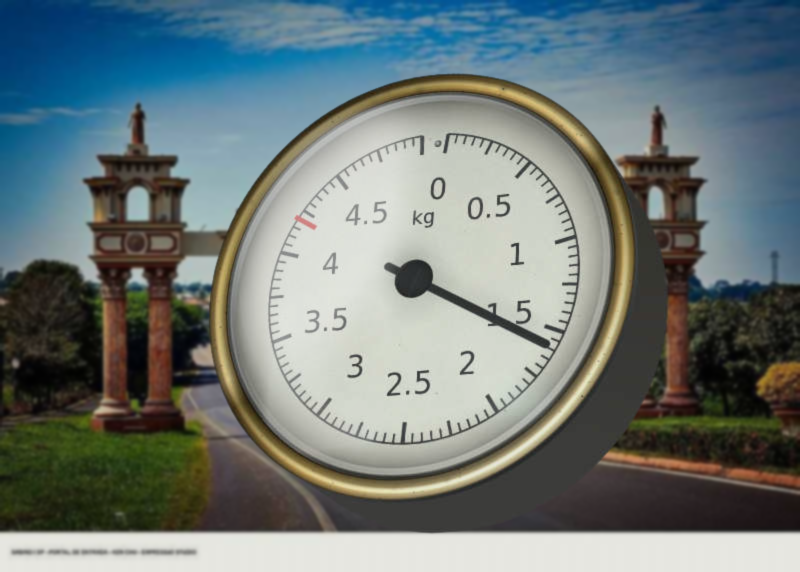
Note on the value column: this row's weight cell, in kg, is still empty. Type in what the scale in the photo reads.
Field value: 1.6 kg
